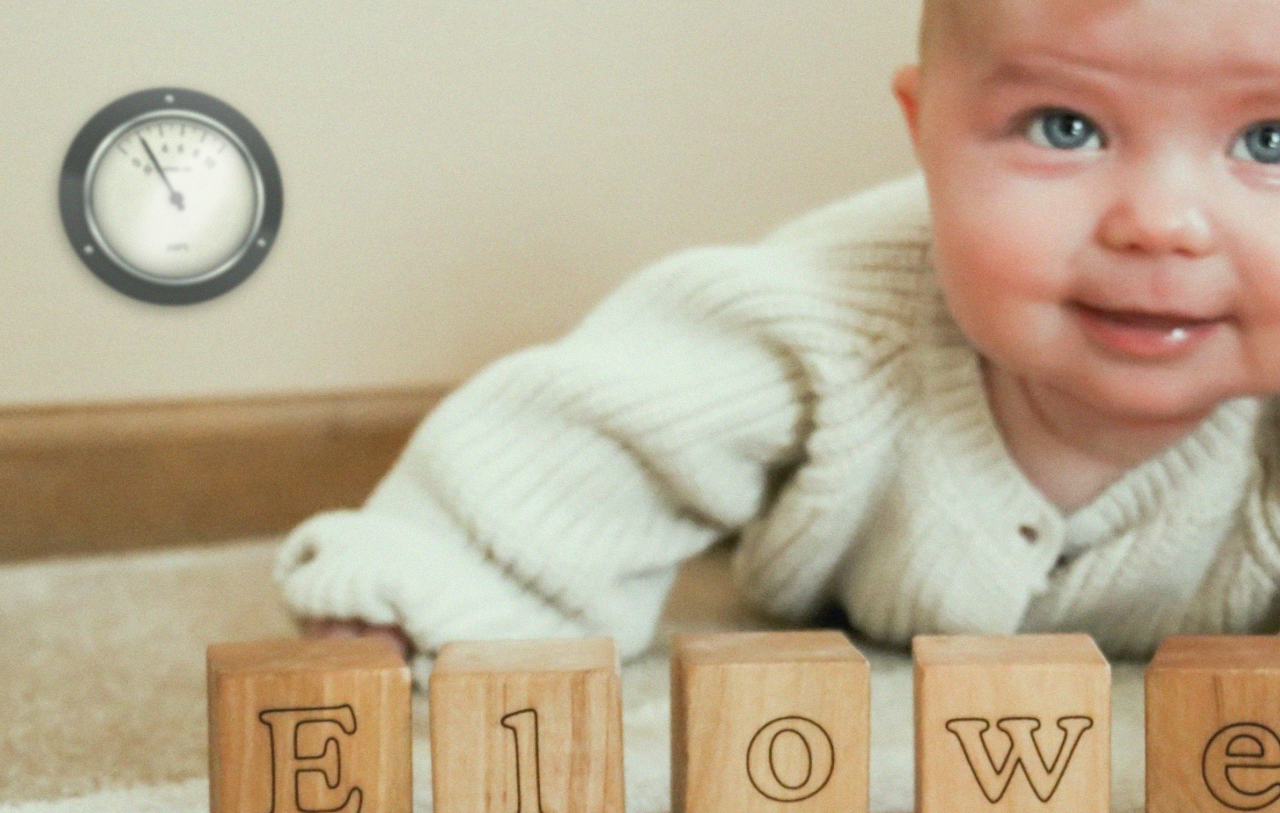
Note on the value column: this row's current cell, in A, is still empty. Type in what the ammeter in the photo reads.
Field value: 2 A
